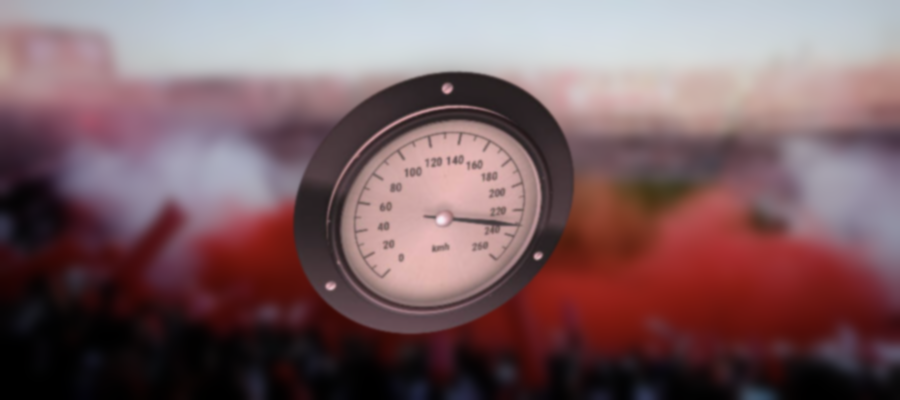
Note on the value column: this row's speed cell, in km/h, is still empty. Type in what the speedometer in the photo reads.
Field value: 230 km/h
